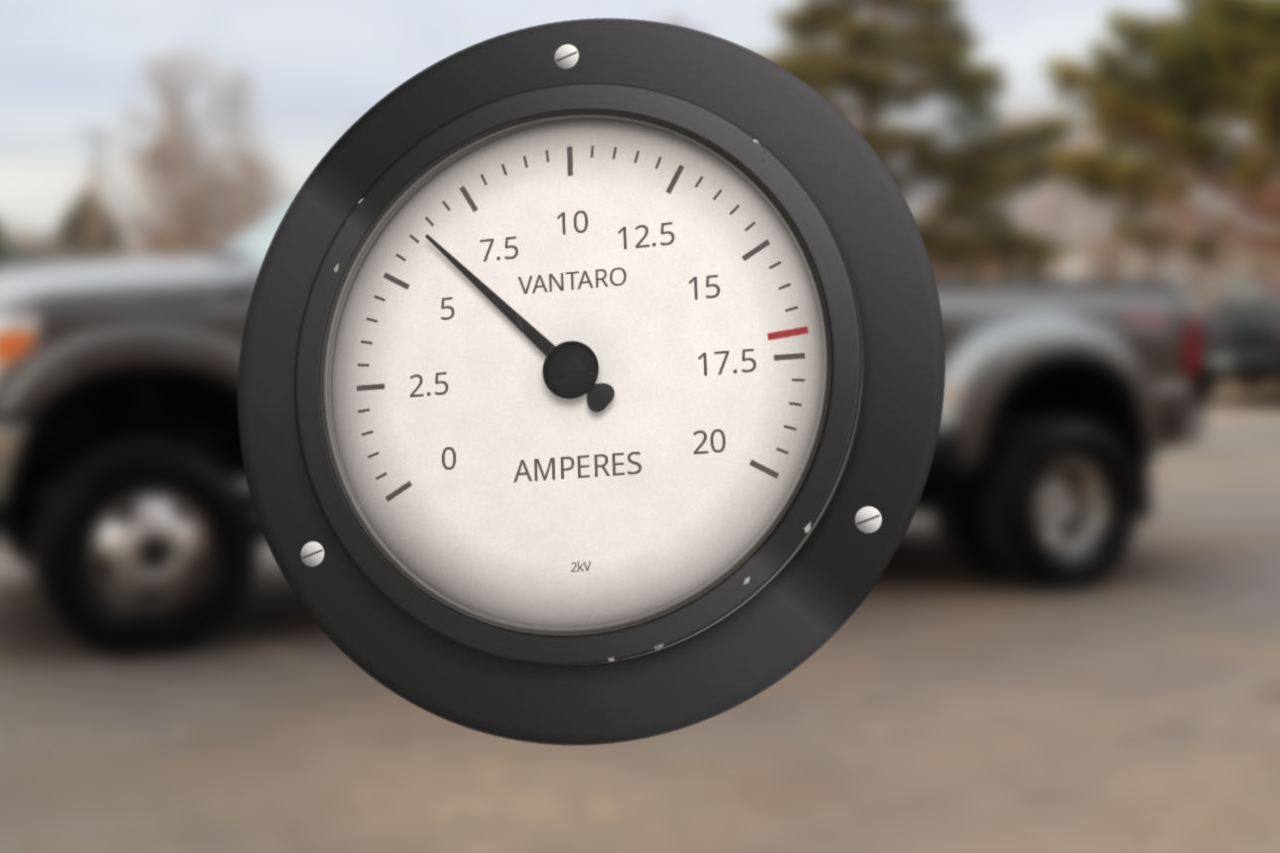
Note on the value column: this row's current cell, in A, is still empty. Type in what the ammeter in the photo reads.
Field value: 6.25 A
